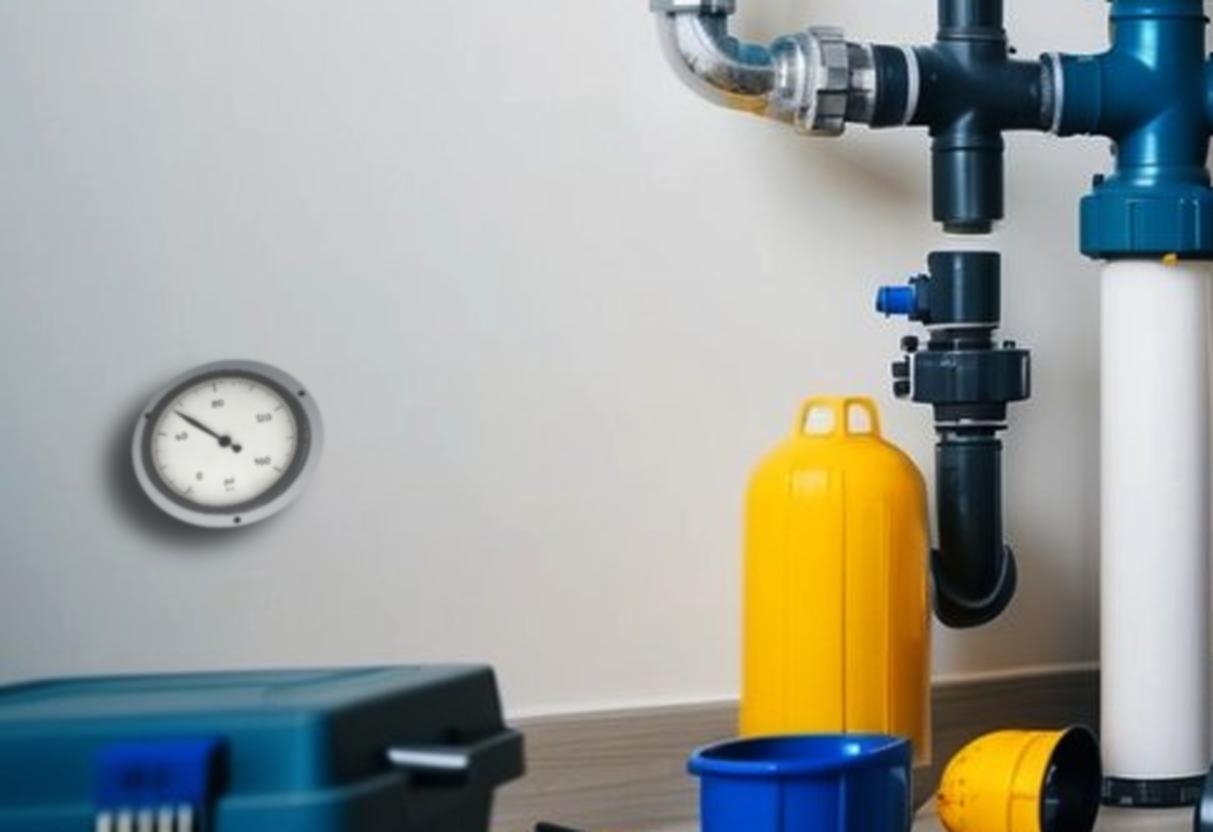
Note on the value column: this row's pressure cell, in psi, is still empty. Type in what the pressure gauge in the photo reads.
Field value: 55 psi
